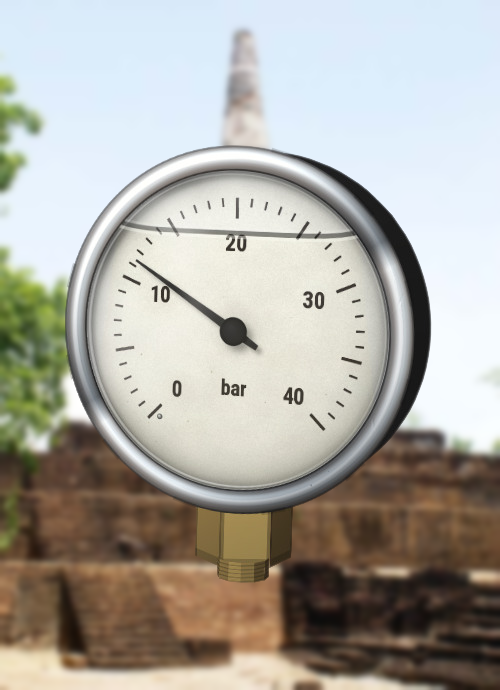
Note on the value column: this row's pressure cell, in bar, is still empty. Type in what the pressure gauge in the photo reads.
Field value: 11.5 bar
